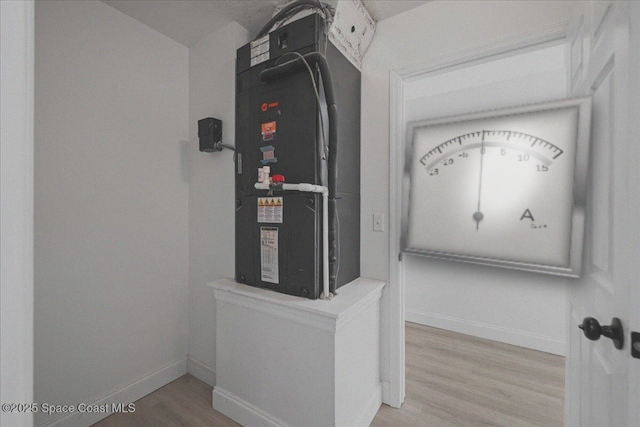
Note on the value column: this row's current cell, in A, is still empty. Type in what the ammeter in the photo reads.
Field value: 0 A
